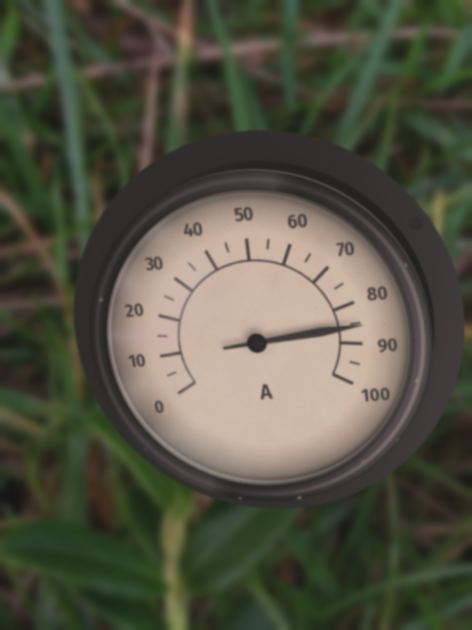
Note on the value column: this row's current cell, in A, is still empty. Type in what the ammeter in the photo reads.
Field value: 85 A
